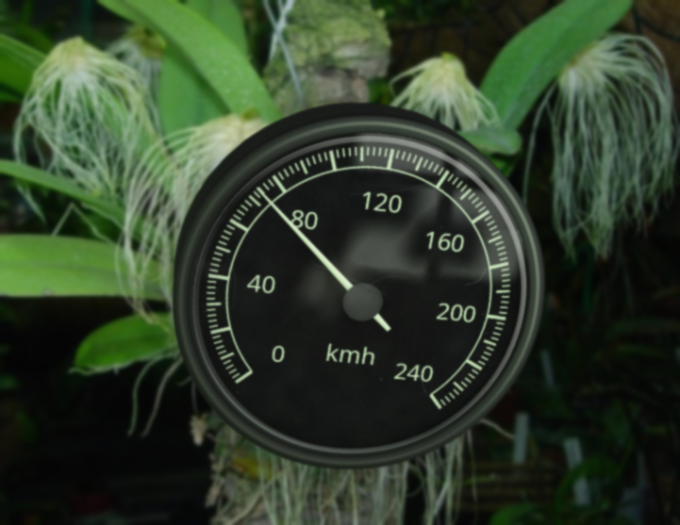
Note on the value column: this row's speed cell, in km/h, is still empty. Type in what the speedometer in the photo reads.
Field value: 74 km/h
